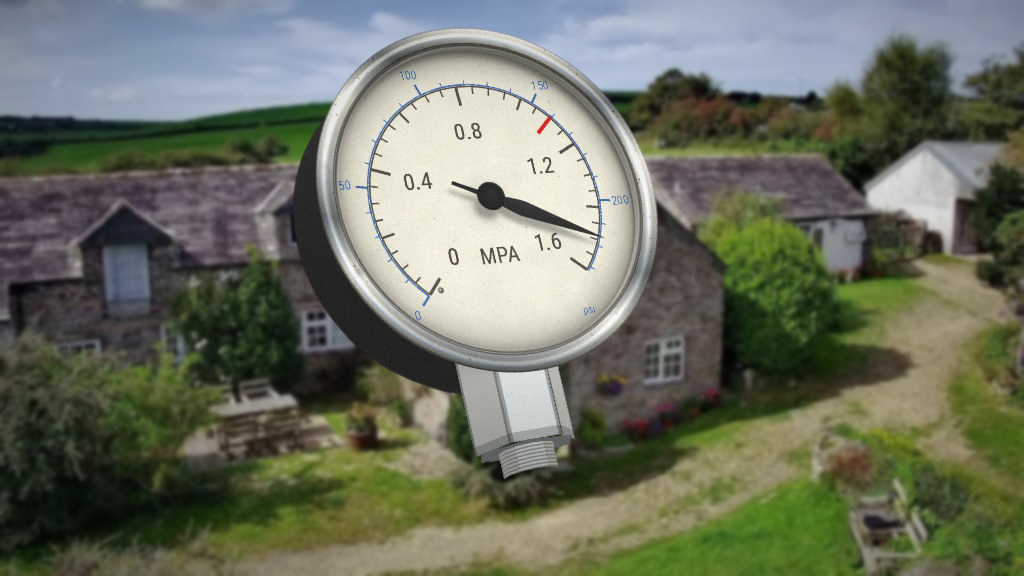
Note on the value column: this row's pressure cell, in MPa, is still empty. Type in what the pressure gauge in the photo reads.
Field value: 1.5 MPa
